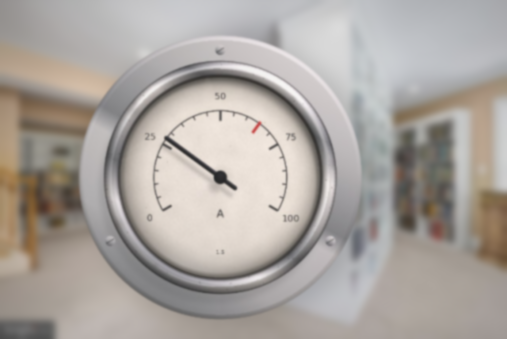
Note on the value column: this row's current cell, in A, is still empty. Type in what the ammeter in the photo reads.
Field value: 27.5 A
